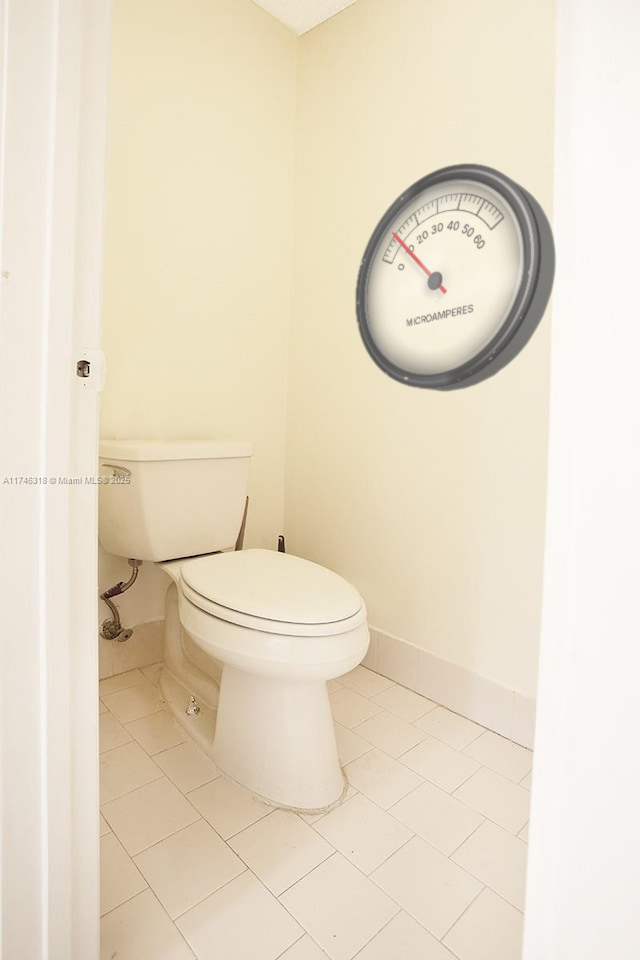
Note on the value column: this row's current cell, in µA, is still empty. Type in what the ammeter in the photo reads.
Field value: 10 µA
